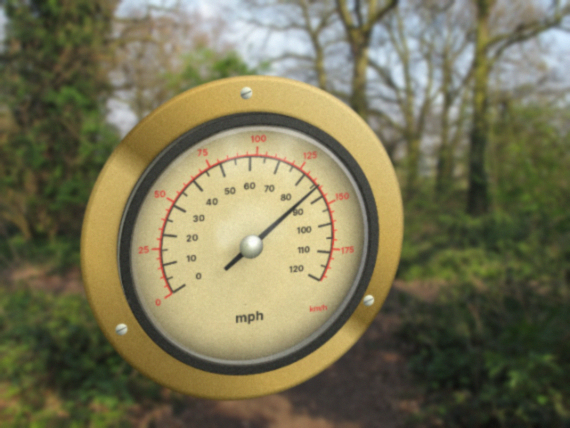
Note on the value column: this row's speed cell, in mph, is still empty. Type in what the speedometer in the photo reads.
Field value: 85 mph
